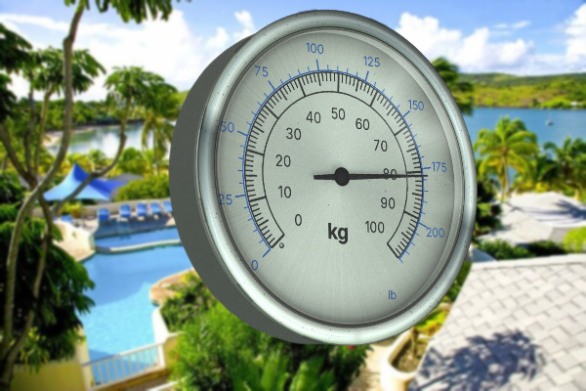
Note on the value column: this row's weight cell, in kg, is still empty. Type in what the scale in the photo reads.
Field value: 81 kg
